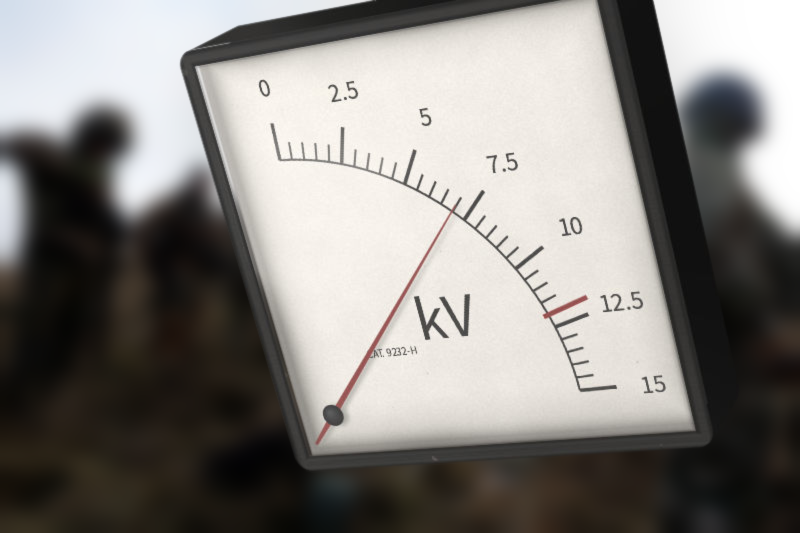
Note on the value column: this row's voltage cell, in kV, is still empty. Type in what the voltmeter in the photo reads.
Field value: 7 kV
